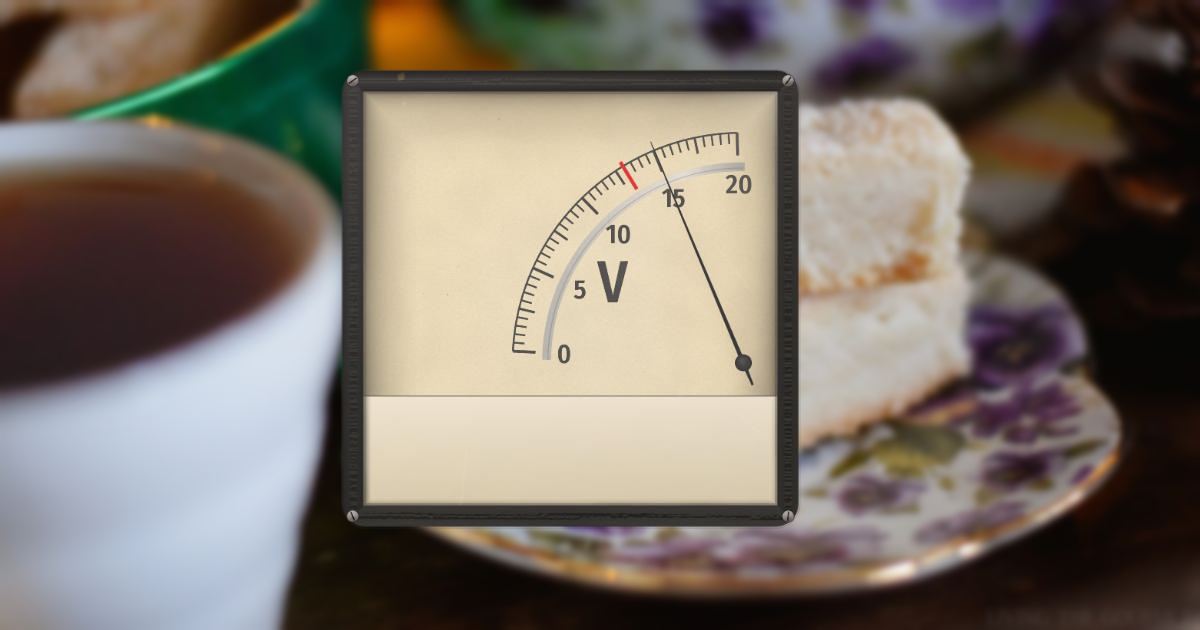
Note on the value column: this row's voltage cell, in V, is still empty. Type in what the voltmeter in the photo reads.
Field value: 15 V
